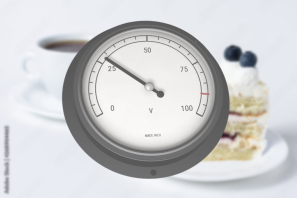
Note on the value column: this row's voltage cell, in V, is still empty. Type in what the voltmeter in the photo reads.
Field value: 27.5 V
